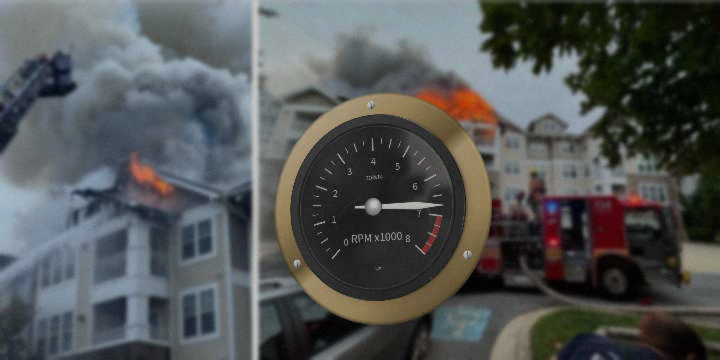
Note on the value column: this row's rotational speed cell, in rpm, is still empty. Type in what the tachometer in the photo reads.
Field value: 6750 rpm
